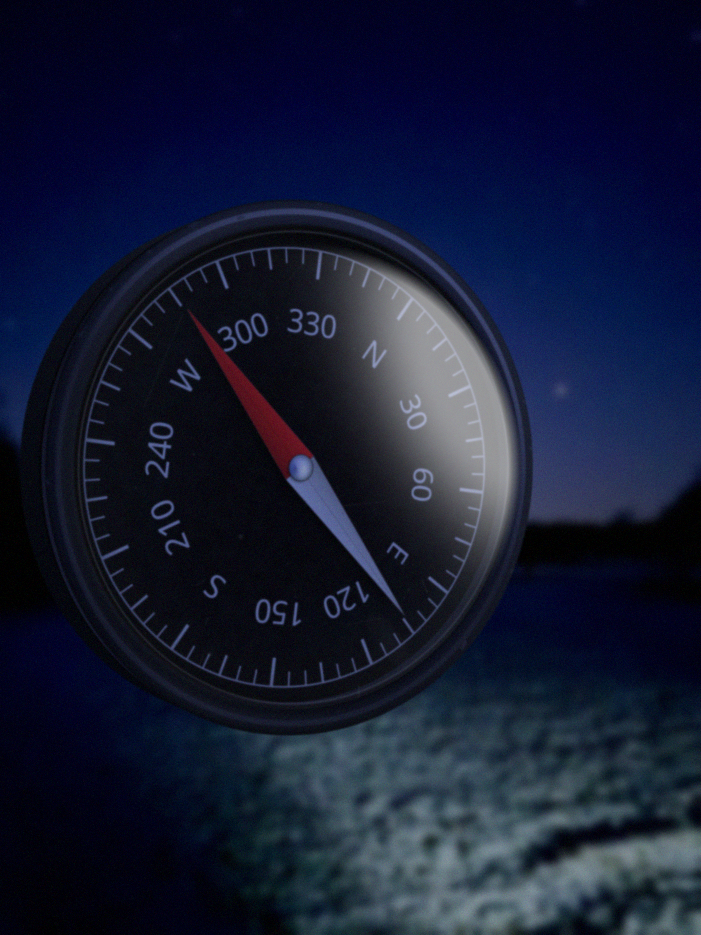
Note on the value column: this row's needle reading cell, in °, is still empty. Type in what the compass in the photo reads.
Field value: 285 °
